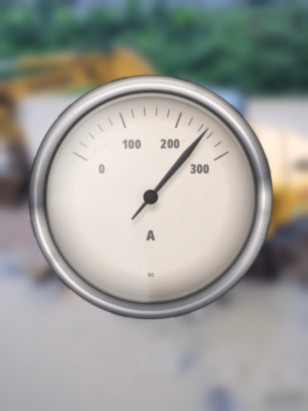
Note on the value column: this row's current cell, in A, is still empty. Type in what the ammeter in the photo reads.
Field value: 250 A
